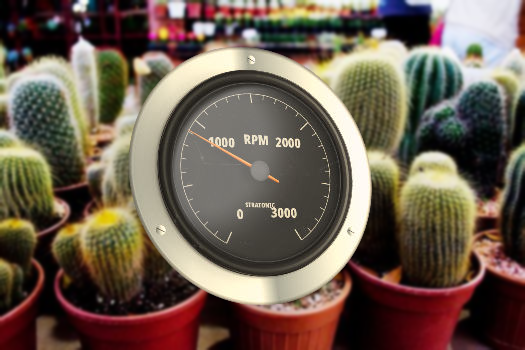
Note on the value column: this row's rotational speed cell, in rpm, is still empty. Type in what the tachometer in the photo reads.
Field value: 900 rpm
